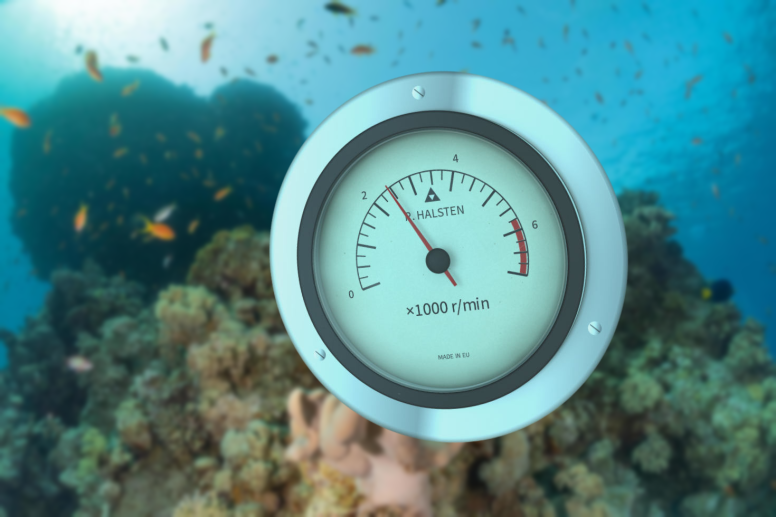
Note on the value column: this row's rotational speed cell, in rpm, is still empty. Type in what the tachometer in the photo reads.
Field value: 2500 rpm
